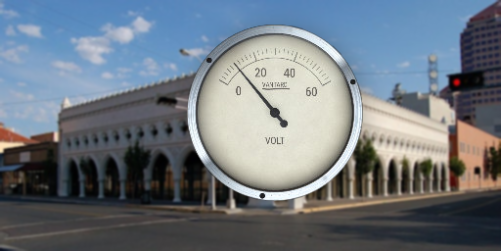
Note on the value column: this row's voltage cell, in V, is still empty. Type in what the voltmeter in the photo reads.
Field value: 10 V
